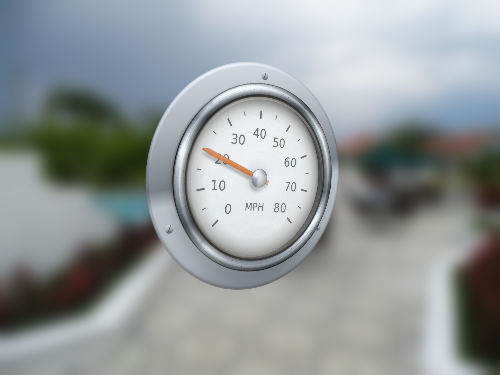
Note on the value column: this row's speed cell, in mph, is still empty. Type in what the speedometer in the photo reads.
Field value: 20 mph
